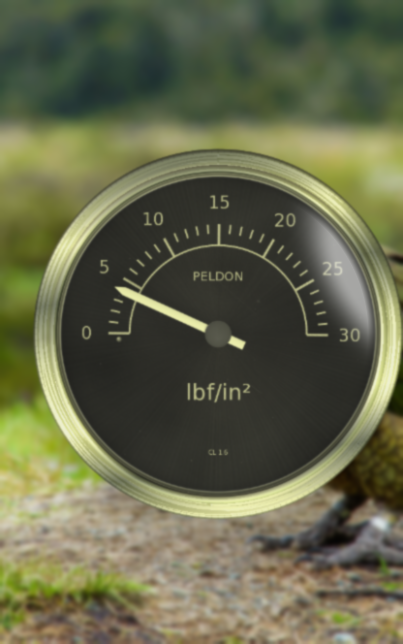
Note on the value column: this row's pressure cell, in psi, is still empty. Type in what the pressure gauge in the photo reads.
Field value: 4 psi
